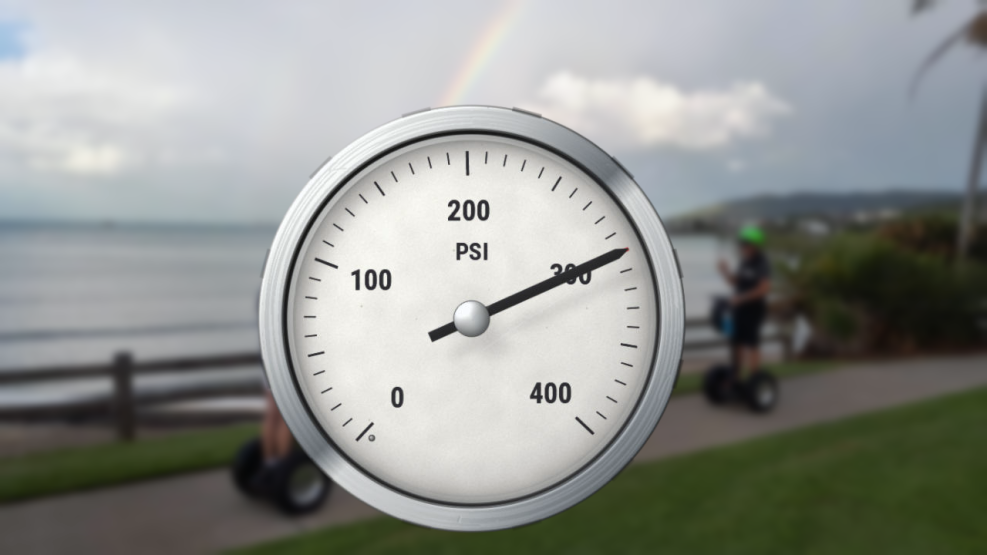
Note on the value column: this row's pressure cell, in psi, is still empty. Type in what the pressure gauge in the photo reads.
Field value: 300 psi
